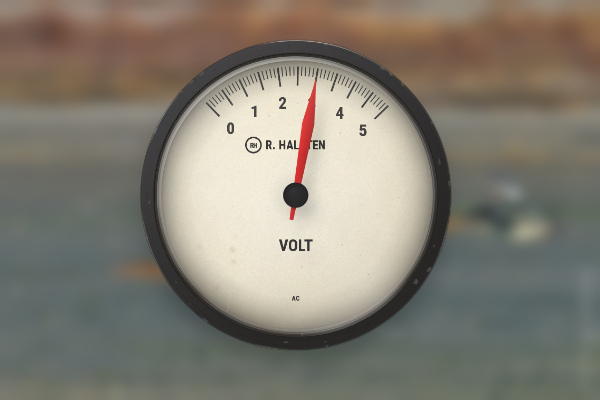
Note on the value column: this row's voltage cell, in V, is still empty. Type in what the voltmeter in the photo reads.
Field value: 3 V
